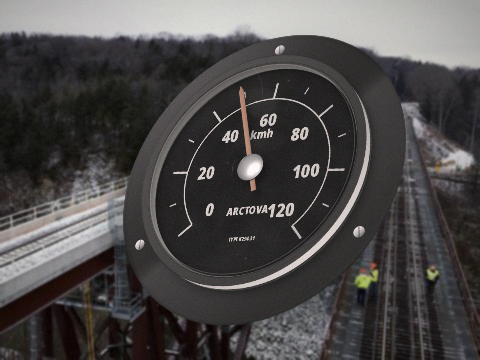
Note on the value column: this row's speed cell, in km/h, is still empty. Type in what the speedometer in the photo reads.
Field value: 50 km/h
